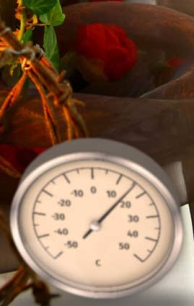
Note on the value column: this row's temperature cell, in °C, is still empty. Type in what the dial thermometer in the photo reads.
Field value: 15 °C
